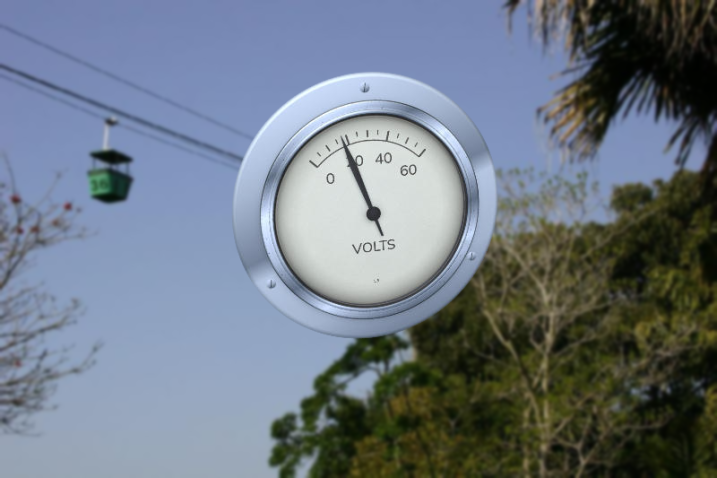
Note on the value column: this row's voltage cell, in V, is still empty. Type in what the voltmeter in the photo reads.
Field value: 17.5 V
